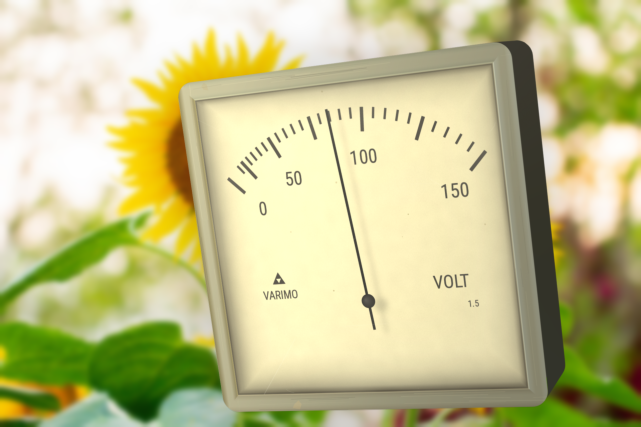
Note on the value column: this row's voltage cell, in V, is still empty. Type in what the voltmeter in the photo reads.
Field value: 85 V
